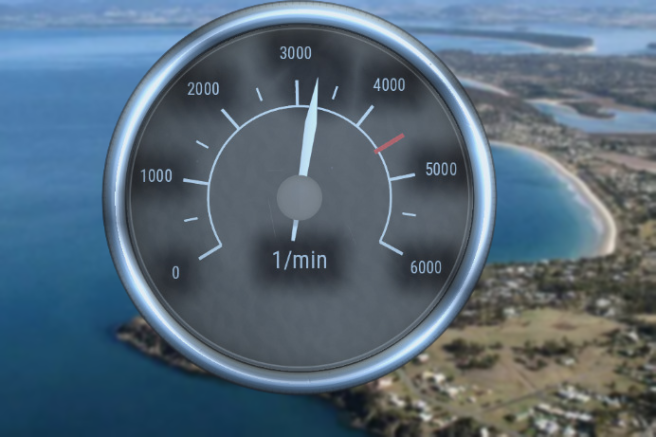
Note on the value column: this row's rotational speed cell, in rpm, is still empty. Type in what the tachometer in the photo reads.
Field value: 3250 rpm
